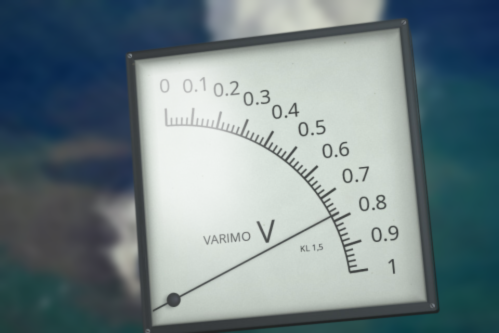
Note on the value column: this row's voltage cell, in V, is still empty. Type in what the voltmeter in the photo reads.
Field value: 0.78 V
